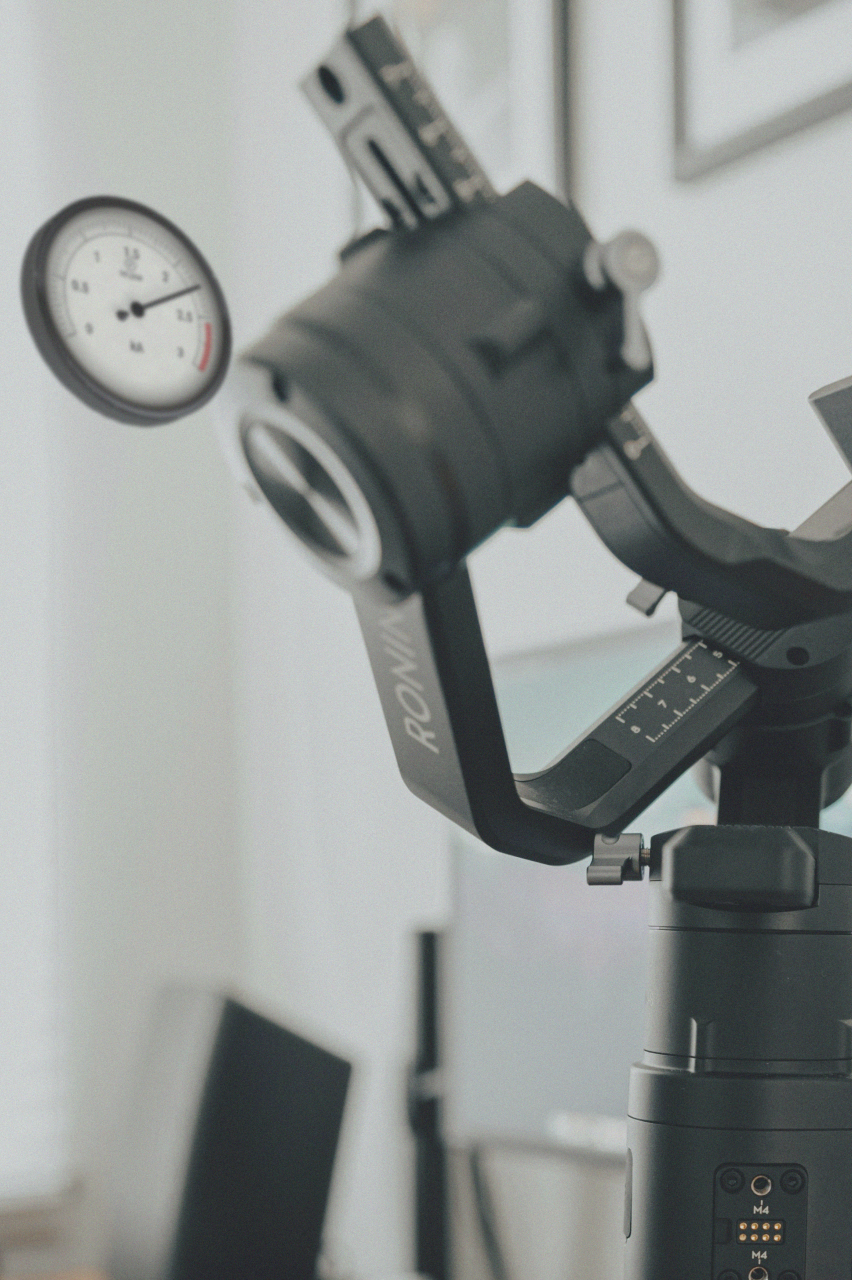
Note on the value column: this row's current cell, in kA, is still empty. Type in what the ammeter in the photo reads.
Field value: 2.25 kA
